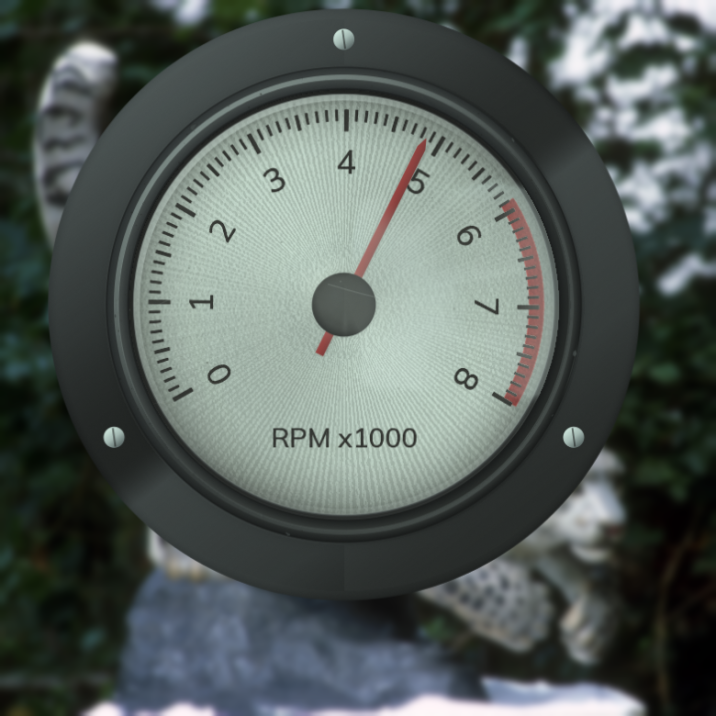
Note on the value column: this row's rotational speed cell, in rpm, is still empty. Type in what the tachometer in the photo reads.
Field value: 4850 rpm
